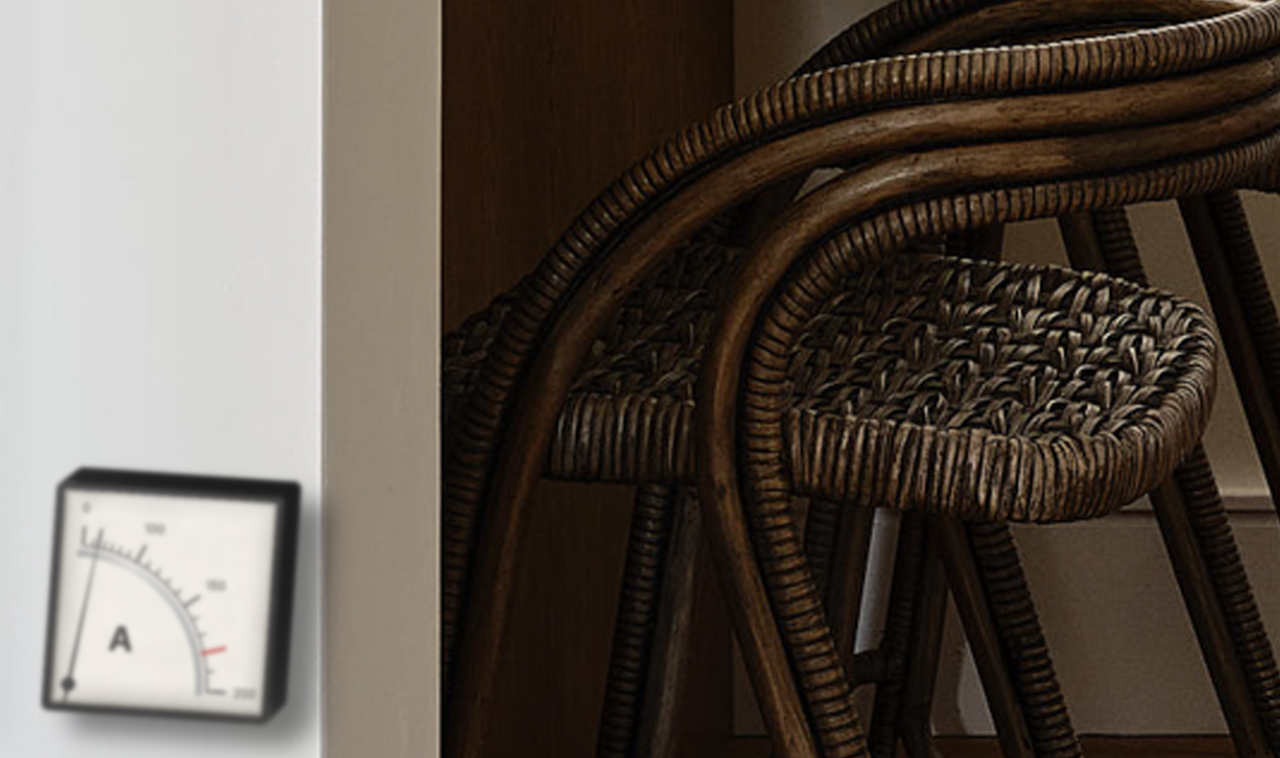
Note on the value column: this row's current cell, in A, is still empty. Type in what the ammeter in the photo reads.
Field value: 50 A
